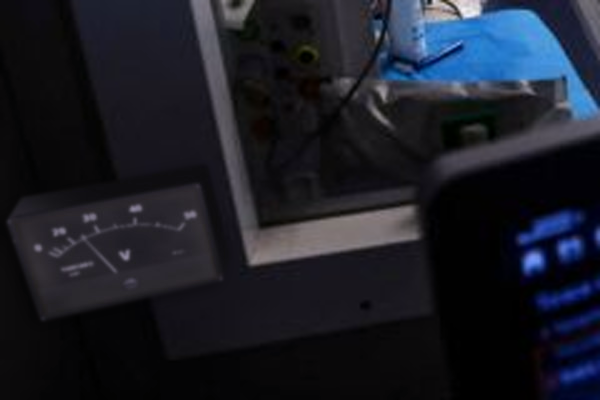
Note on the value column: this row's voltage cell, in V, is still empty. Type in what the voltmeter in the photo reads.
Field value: 25 V
